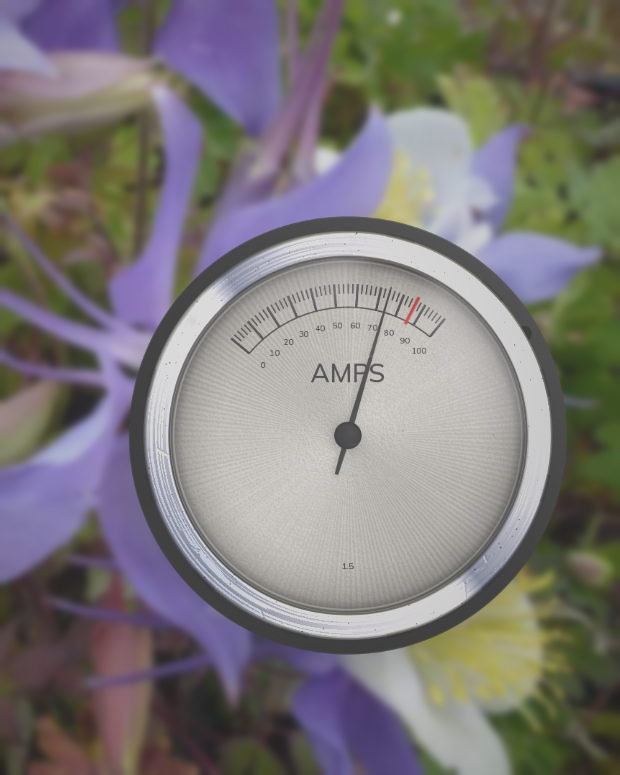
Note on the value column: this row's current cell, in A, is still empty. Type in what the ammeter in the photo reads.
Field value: 74 A
